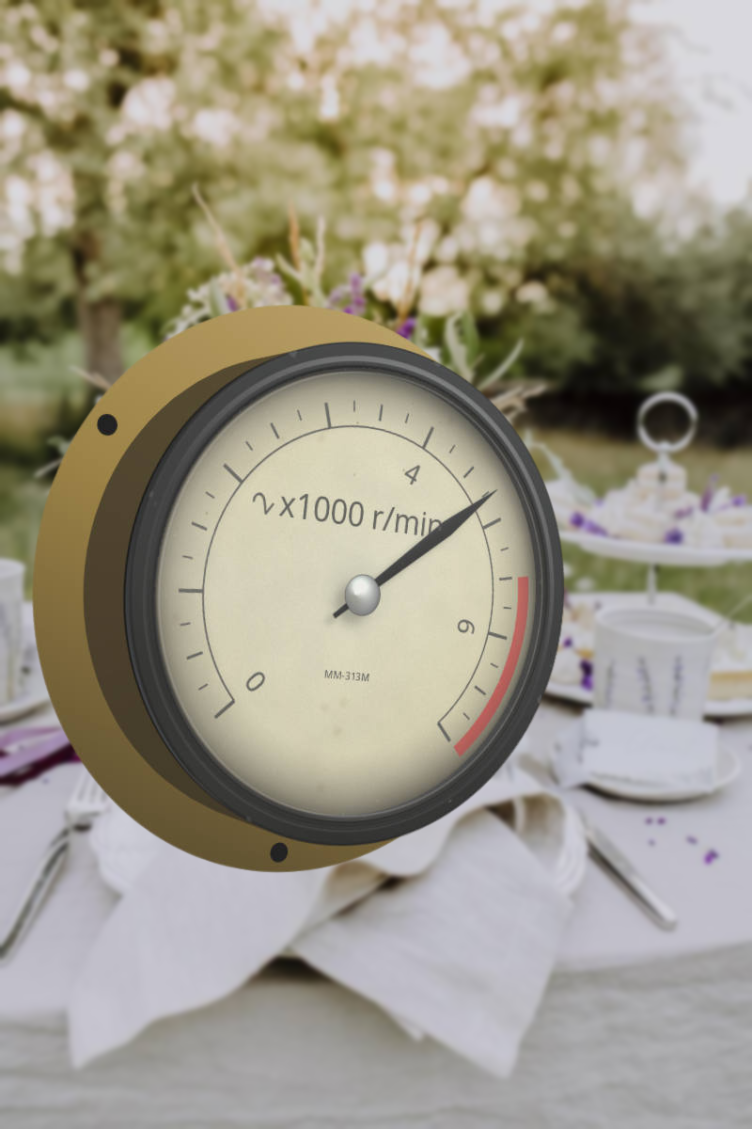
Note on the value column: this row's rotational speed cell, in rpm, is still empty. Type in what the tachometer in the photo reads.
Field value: 4750 rpm
